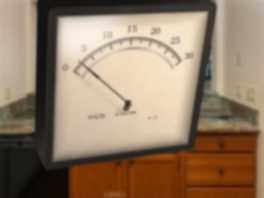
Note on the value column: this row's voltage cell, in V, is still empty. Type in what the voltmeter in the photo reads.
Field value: 2.5 V
